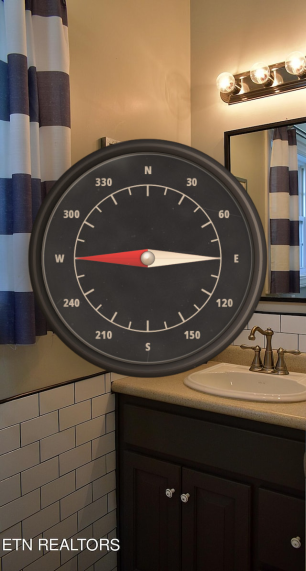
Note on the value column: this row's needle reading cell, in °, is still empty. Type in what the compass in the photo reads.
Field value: 270 °
